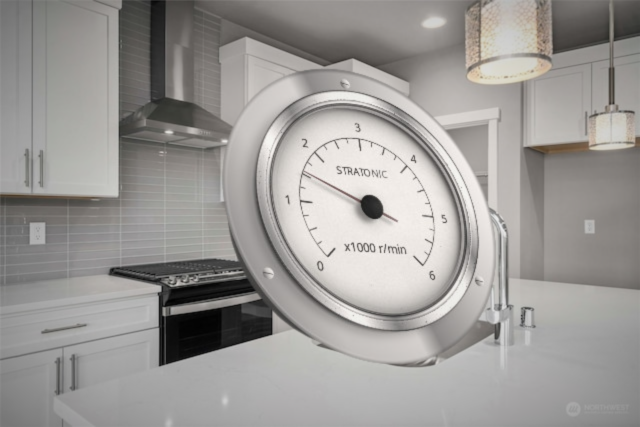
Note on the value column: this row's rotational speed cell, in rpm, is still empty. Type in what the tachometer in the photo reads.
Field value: 1500 rpm
